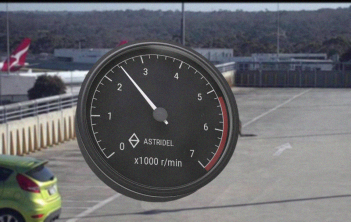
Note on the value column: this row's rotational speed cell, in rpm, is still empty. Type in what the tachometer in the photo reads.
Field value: 2400 rpm
